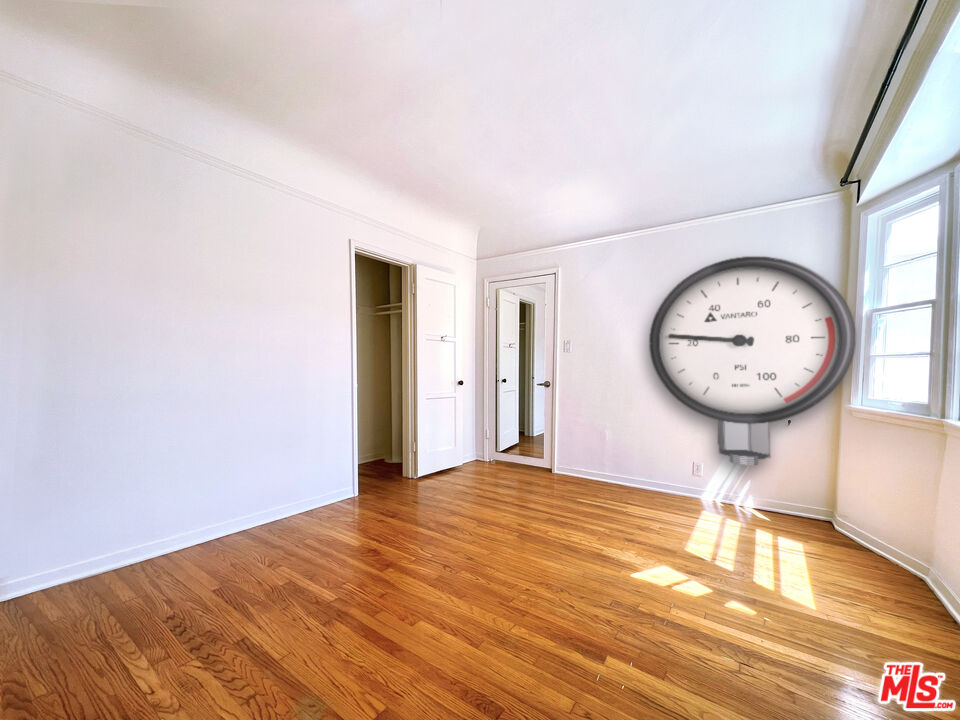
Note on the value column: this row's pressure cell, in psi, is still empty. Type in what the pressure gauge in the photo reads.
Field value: 22.5 psi
